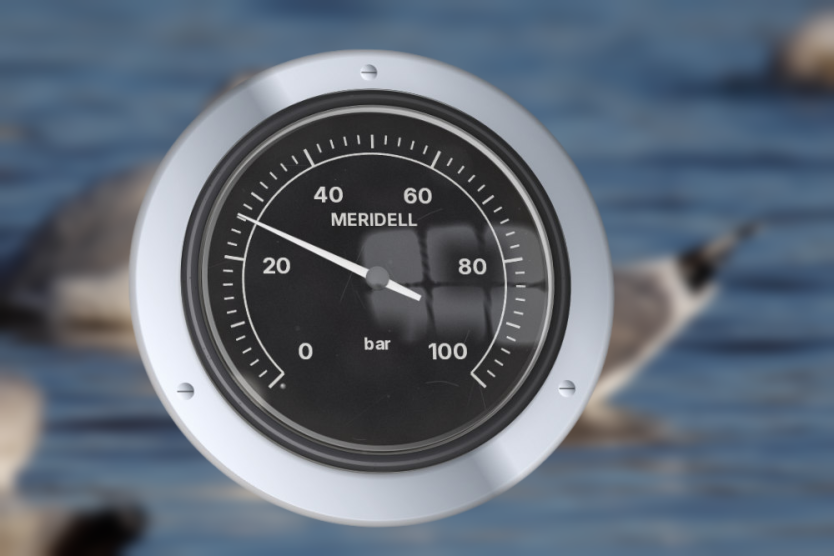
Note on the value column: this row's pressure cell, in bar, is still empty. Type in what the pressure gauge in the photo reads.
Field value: 26 bar
